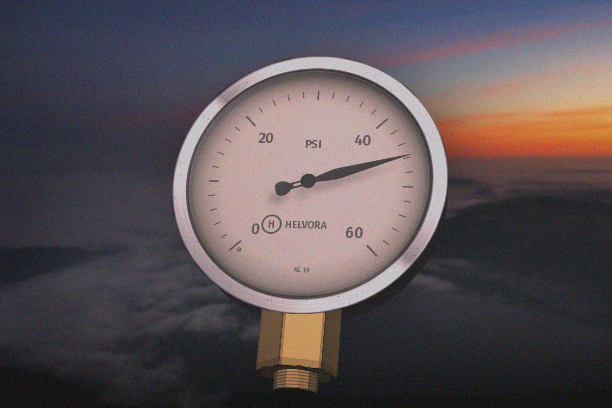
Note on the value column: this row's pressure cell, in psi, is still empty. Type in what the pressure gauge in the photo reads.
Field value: 46 psi
